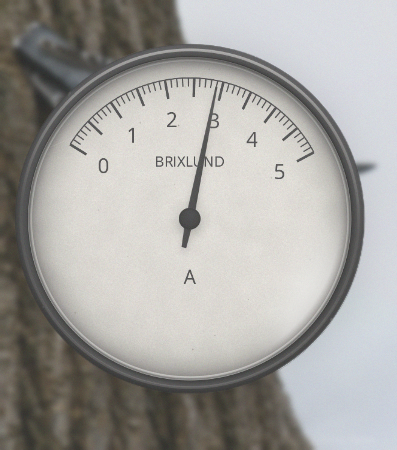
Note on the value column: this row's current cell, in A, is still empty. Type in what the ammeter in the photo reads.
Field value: 2.9 A
